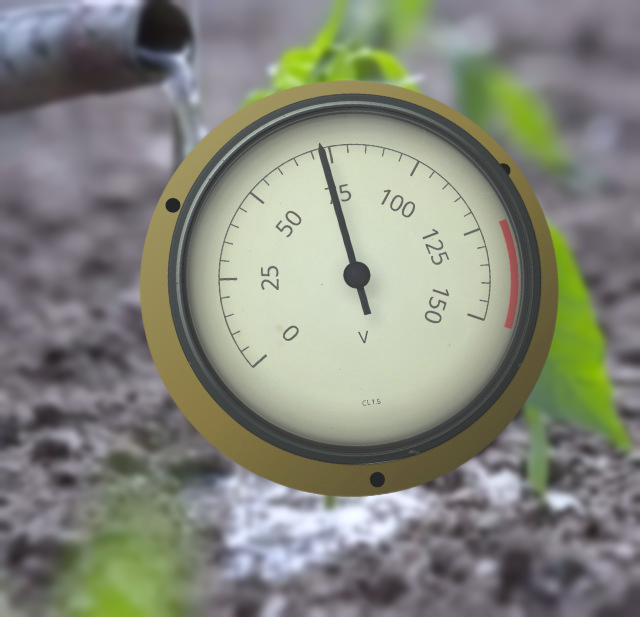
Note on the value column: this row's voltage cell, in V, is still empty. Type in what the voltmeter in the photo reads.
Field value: 72.5 V
